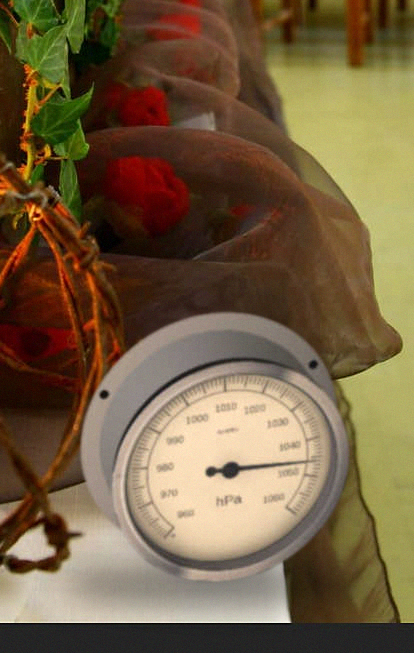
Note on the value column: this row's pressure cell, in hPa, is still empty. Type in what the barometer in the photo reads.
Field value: 1045 hPa
